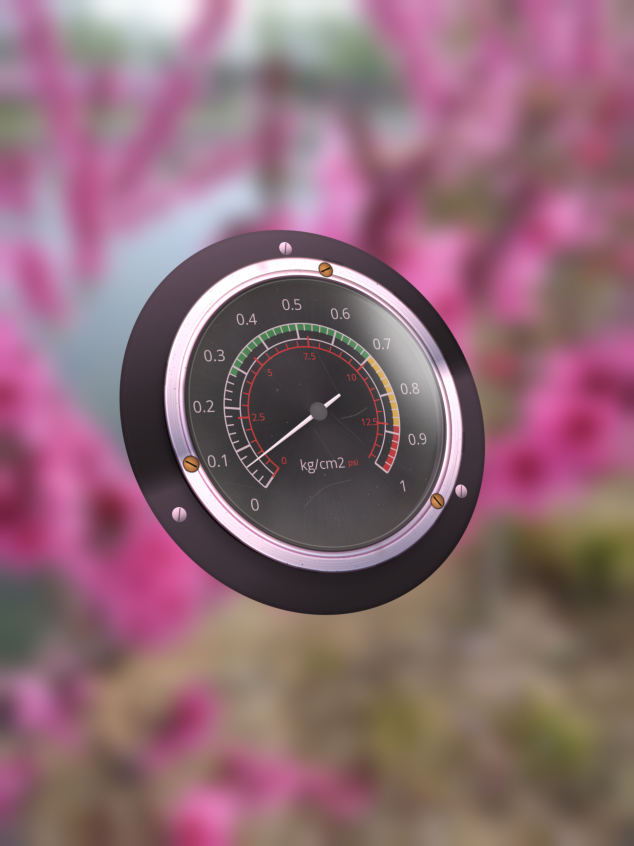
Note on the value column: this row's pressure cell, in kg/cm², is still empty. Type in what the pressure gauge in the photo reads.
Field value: 0.06 kg/cm²
